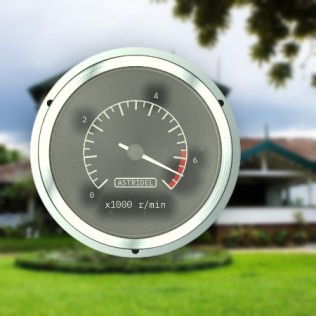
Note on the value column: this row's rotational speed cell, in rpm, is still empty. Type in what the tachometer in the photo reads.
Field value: 6500 rpm
